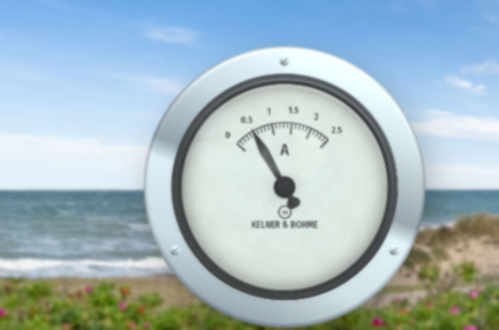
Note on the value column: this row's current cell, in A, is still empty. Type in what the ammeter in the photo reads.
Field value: 0.5 A
